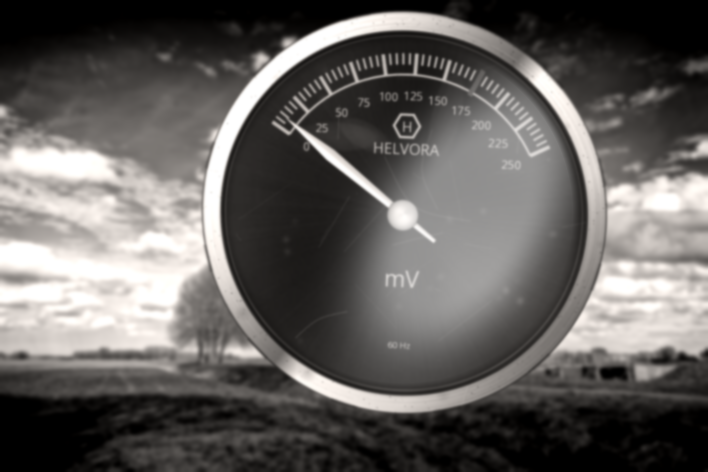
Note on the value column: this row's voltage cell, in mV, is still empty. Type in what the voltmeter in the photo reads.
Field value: 10 mV
